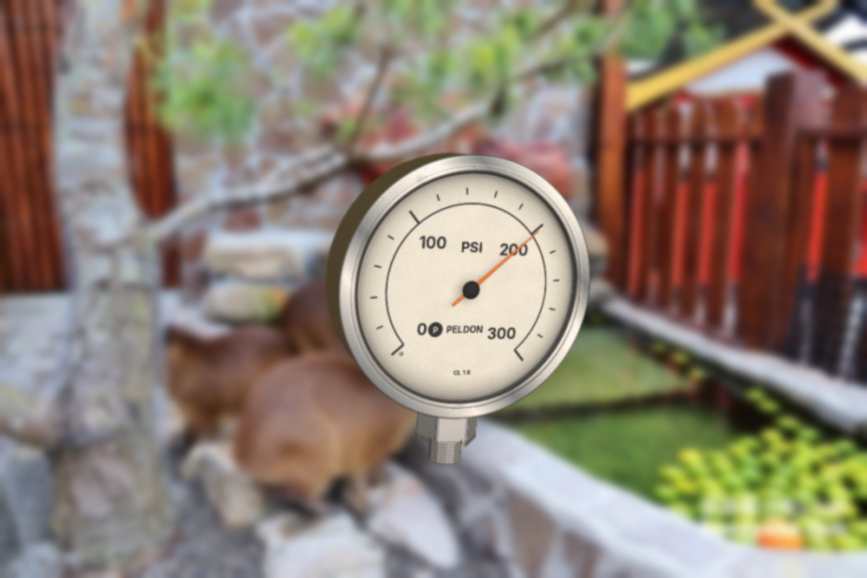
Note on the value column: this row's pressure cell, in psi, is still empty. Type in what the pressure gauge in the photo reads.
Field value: 200 psi
